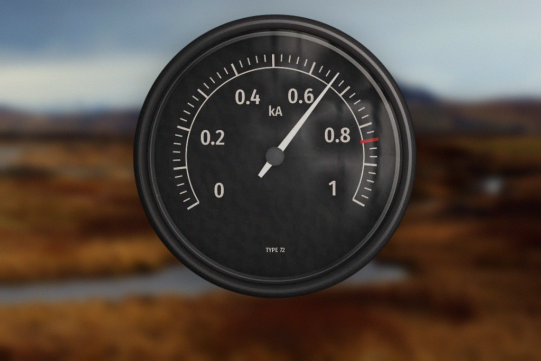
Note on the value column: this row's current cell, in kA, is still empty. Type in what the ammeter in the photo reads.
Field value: 0.66 kA
